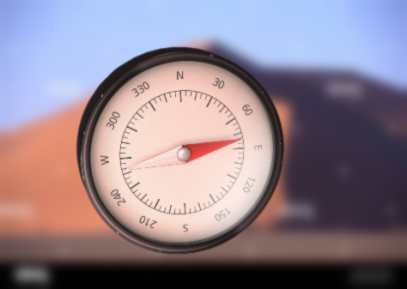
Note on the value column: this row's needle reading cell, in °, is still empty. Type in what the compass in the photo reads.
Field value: 80 °
